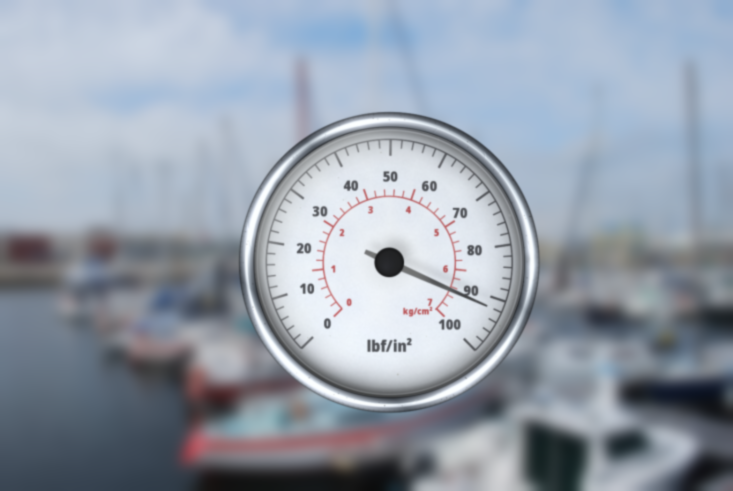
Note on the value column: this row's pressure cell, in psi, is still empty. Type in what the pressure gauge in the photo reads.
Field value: 92 psi
